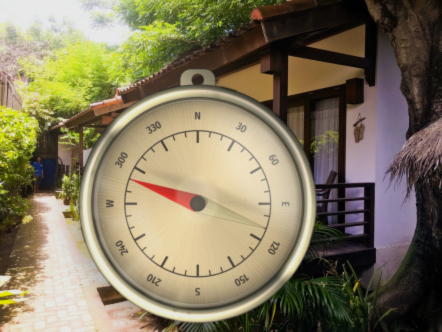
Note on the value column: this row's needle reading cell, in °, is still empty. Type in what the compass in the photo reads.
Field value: 290 °
